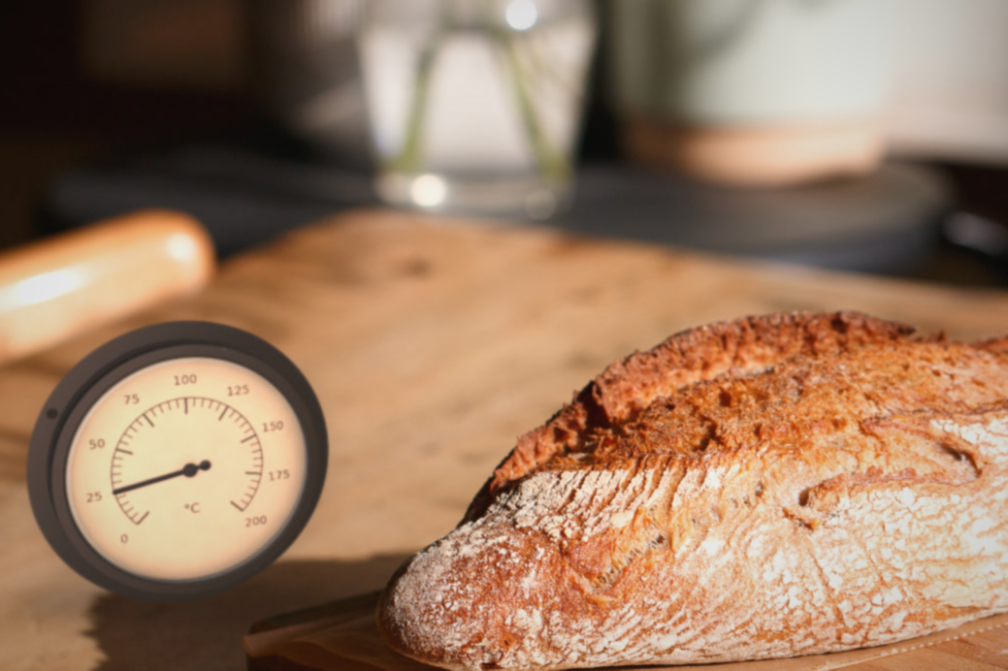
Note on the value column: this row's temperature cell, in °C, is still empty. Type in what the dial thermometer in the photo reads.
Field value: 25 °C
